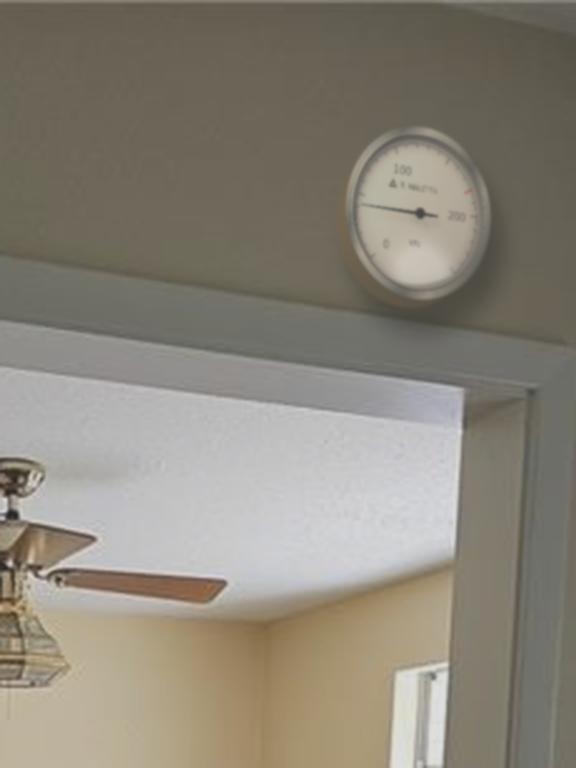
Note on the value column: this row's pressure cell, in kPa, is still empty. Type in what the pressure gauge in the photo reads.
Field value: 40 kPa
